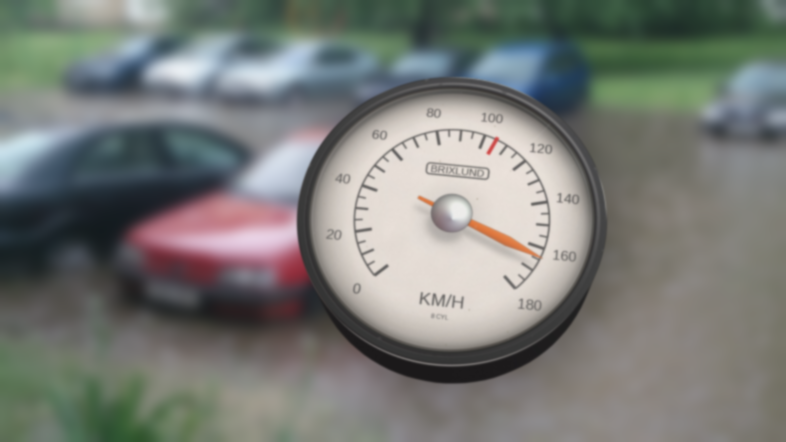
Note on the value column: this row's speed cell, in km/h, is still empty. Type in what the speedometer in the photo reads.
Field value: 165 km/h
